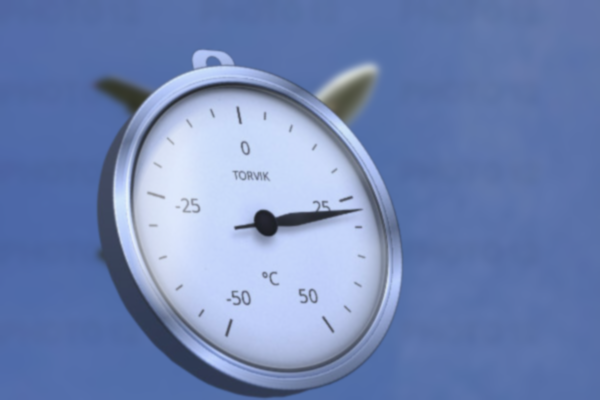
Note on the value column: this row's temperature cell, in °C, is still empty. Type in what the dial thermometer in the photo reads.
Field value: 27.5 °C
